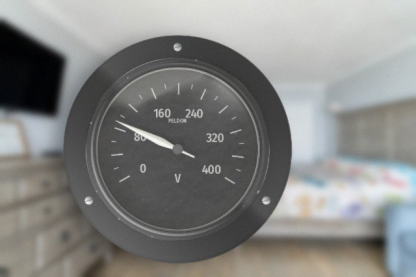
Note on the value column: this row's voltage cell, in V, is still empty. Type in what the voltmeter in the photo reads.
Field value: 90 V
